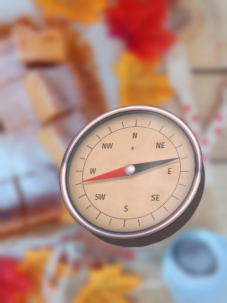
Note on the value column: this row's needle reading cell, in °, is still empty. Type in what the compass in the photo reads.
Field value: 255 °
